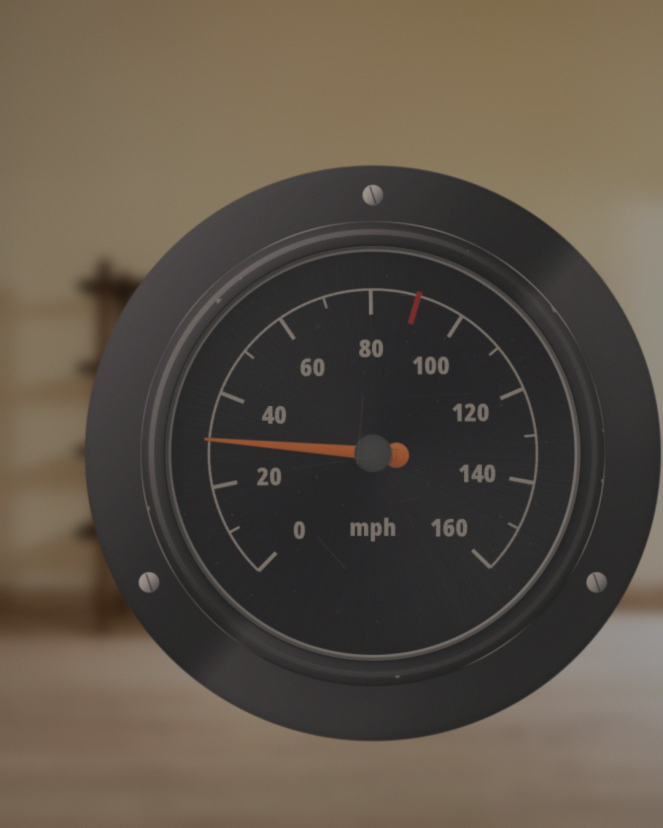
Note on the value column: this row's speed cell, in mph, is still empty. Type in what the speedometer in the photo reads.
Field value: 30 mph
